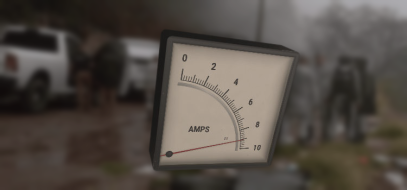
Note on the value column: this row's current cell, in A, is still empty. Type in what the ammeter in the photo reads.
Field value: 9 A
